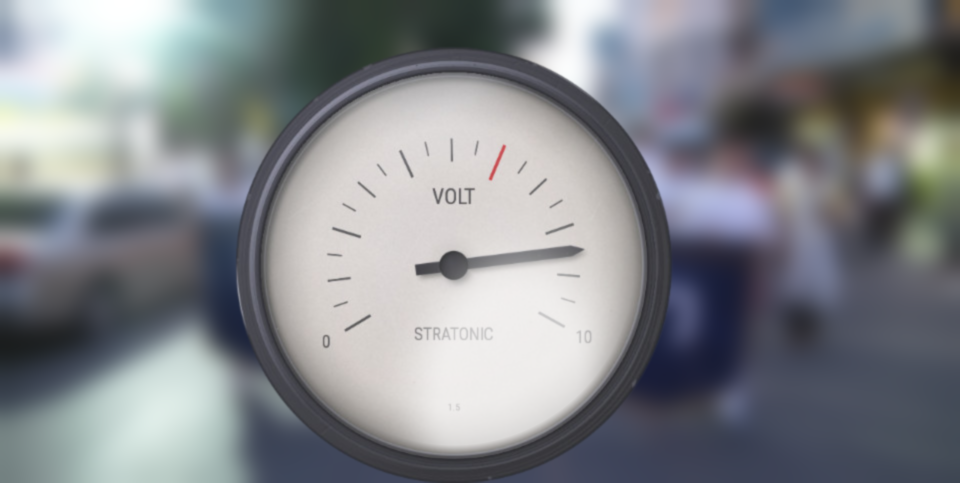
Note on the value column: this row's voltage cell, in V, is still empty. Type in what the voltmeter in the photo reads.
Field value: 8.5 V
